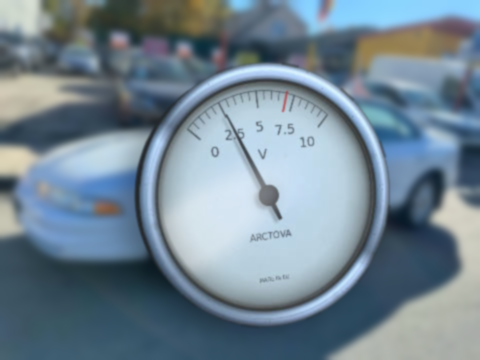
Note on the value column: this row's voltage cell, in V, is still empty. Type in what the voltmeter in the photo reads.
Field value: 2.5 V
